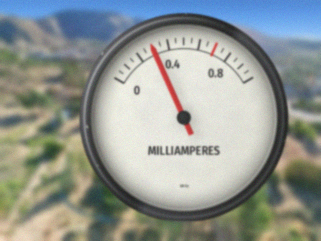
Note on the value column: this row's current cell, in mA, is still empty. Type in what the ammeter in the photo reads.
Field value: 0.3 mA
